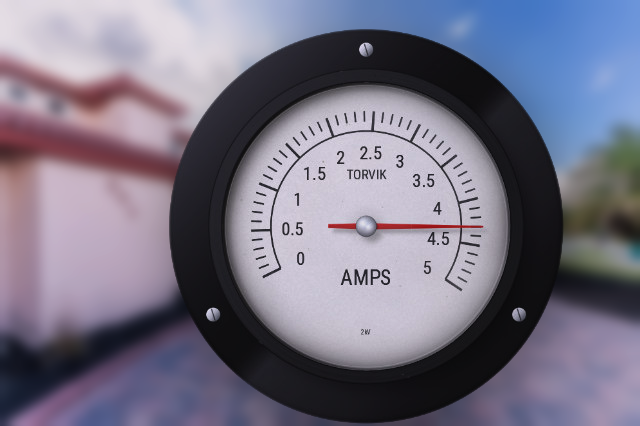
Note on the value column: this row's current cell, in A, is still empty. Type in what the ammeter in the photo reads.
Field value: 4.3 A
